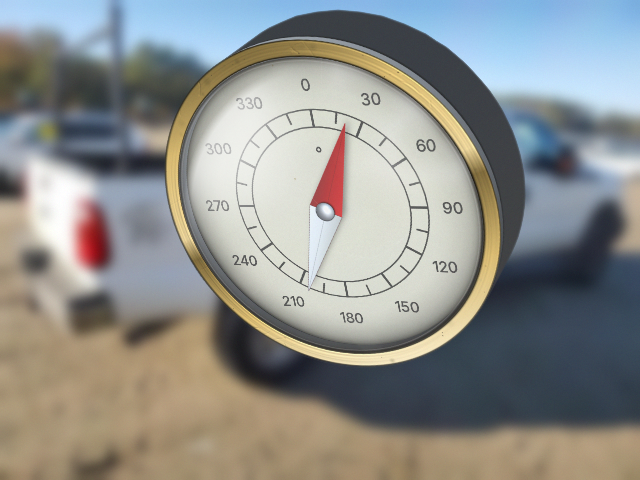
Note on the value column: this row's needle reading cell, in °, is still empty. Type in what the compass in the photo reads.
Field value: 22.5 °
